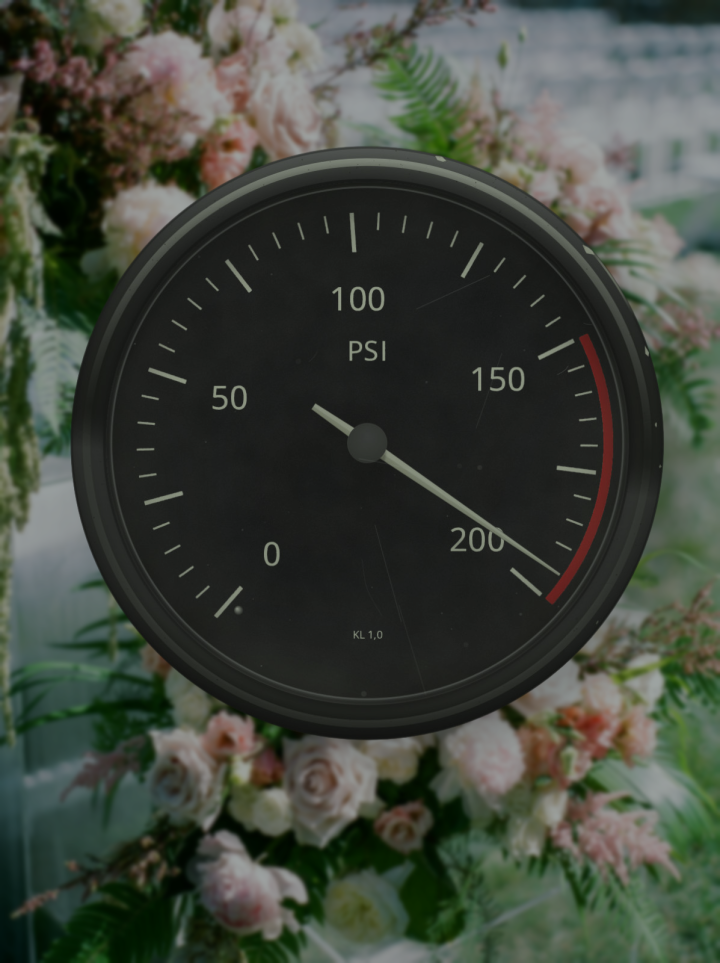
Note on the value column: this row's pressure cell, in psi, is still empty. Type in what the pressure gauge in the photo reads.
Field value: 195 psi
